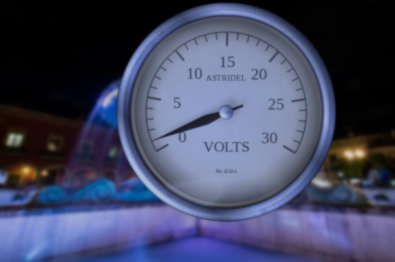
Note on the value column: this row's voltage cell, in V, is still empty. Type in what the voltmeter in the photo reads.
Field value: 1 V
